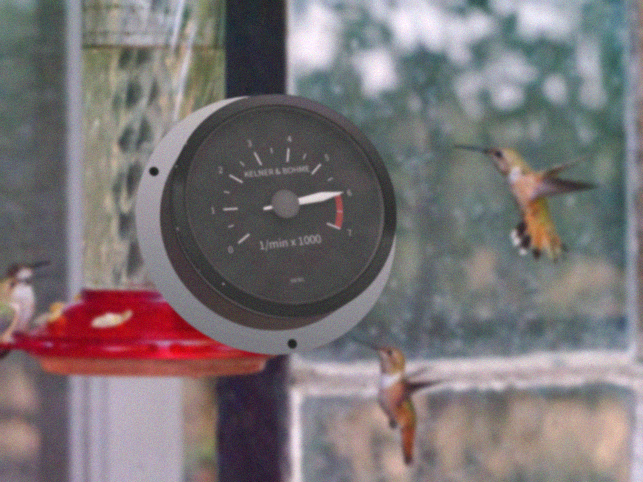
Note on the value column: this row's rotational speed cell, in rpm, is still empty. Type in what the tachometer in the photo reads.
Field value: 6000 rpm
